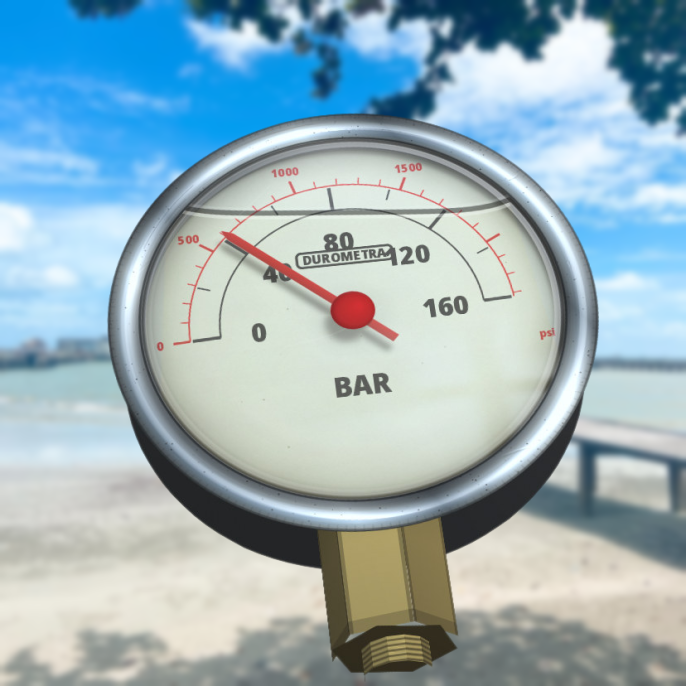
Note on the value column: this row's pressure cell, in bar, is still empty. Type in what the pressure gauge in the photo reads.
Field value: 40 bar
